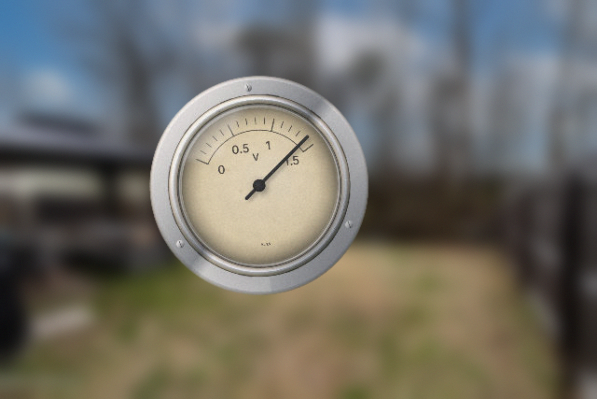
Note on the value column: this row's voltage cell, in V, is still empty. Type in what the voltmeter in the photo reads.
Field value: 1.4 V
